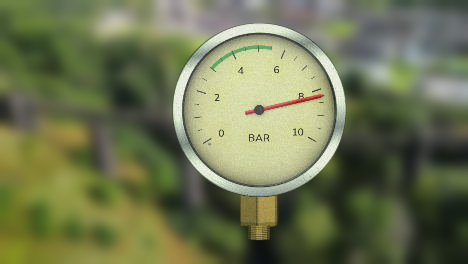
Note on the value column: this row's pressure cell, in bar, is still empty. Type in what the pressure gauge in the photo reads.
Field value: 8.25 bar
